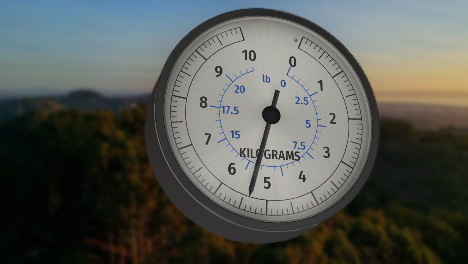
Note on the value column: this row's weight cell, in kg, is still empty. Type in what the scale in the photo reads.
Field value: 5.4 kg
